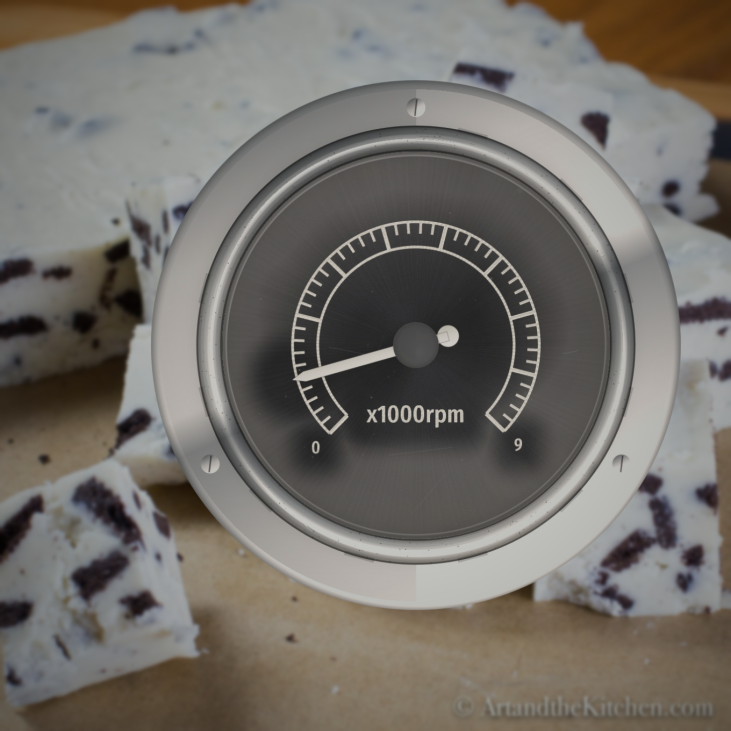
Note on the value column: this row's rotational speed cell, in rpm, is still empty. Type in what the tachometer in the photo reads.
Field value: 1000 rpm
